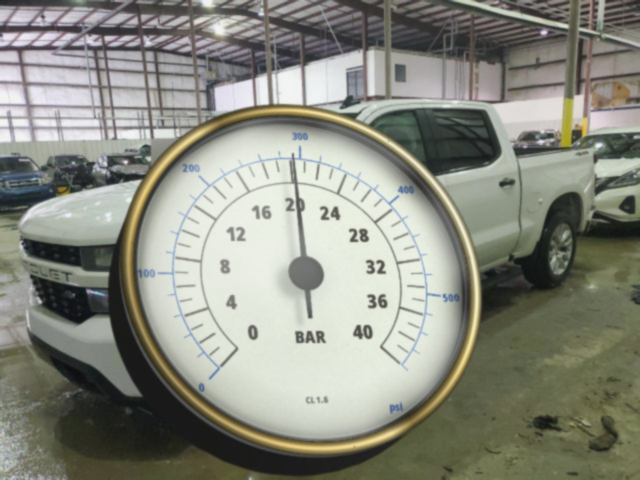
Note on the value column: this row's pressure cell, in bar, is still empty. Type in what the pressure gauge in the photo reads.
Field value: 20 bar
